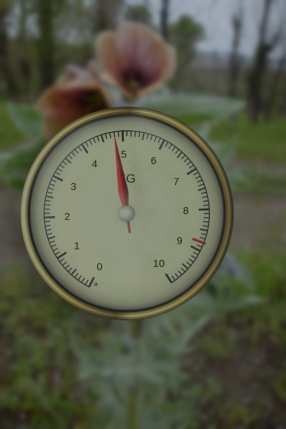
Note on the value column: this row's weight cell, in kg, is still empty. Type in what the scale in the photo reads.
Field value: 4.8 kg
